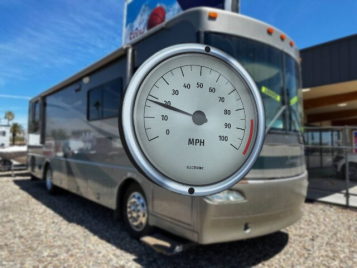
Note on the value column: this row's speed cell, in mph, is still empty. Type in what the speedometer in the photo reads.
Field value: 17.5 mph
